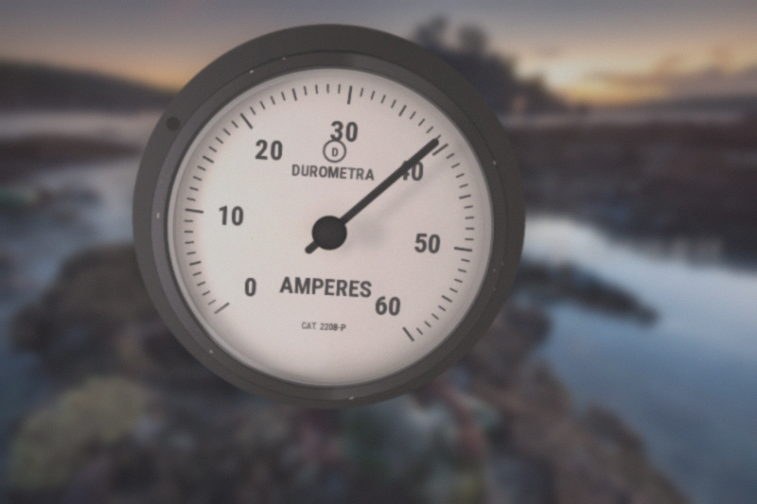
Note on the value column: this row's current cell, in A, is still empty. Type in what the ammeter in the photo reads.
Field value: 39 A
